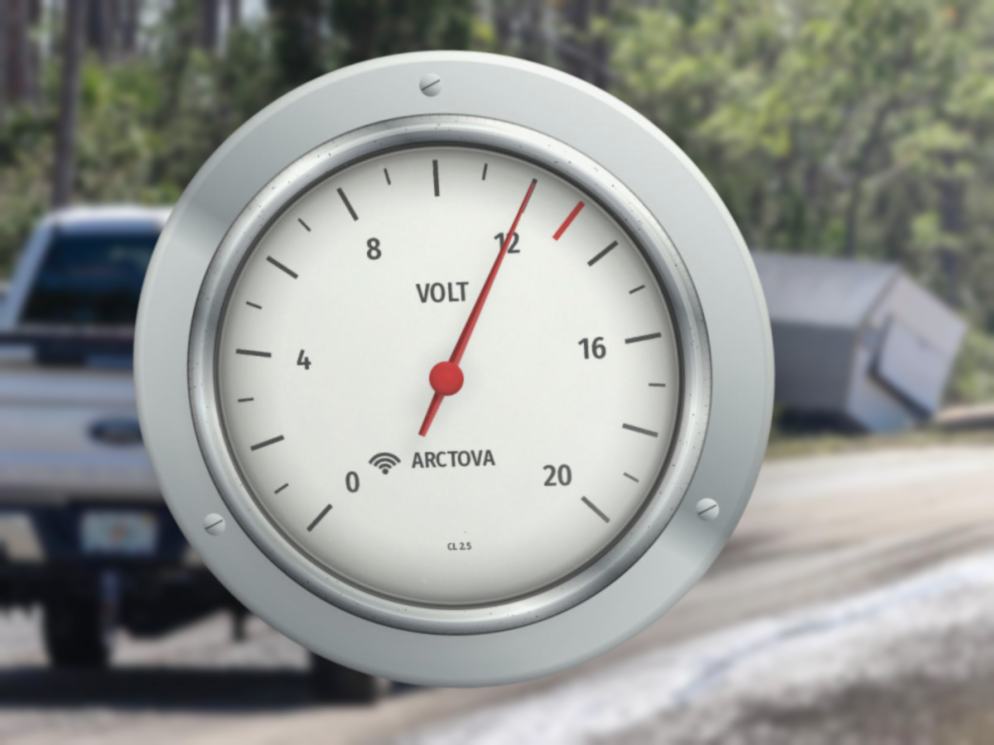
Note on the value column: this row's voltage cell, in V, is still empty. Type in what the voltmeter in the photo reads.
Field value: 12 V
